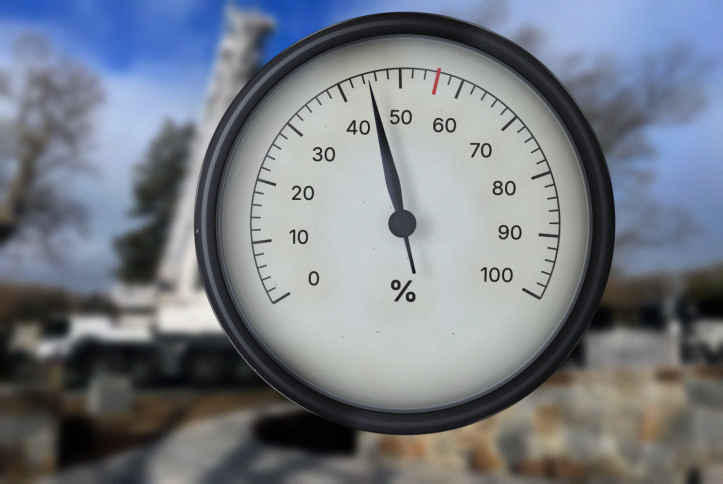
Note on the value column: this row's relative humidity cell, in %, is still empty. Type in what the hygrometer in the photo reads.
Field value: 45 %
